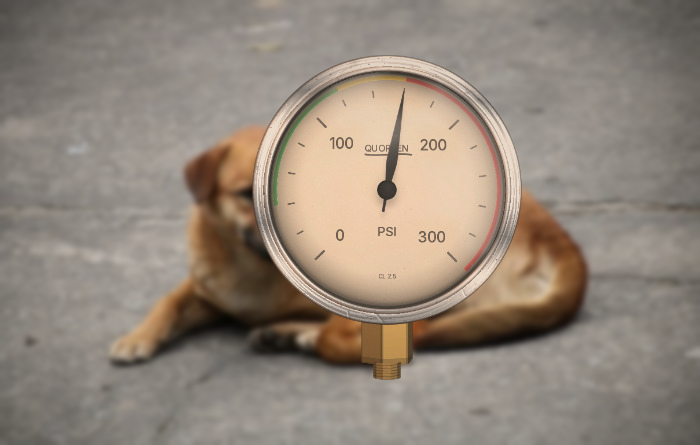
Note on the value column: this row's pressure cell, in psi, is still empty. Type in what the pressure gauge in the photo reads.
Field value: 160 psi
